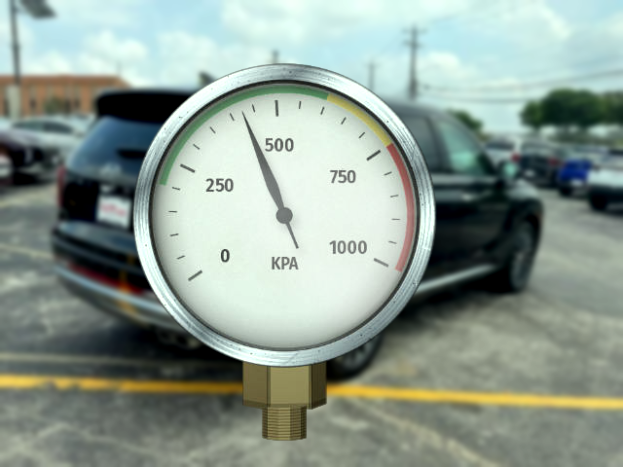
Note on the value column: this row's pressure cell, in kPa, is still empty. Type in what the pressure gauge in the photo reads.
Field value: 425 kPa
